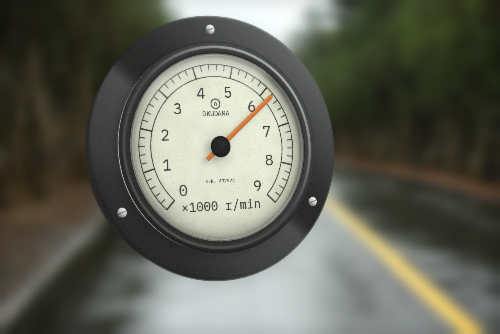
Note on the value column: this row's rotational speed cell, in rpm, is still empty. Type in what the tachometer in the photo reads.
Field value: 6200 rpm
